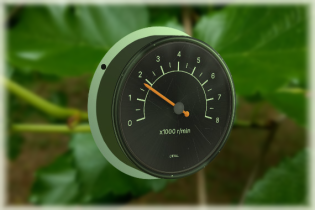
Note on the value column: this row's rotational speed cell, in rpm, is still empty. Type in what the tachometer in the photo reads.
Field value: 1750 rpm
